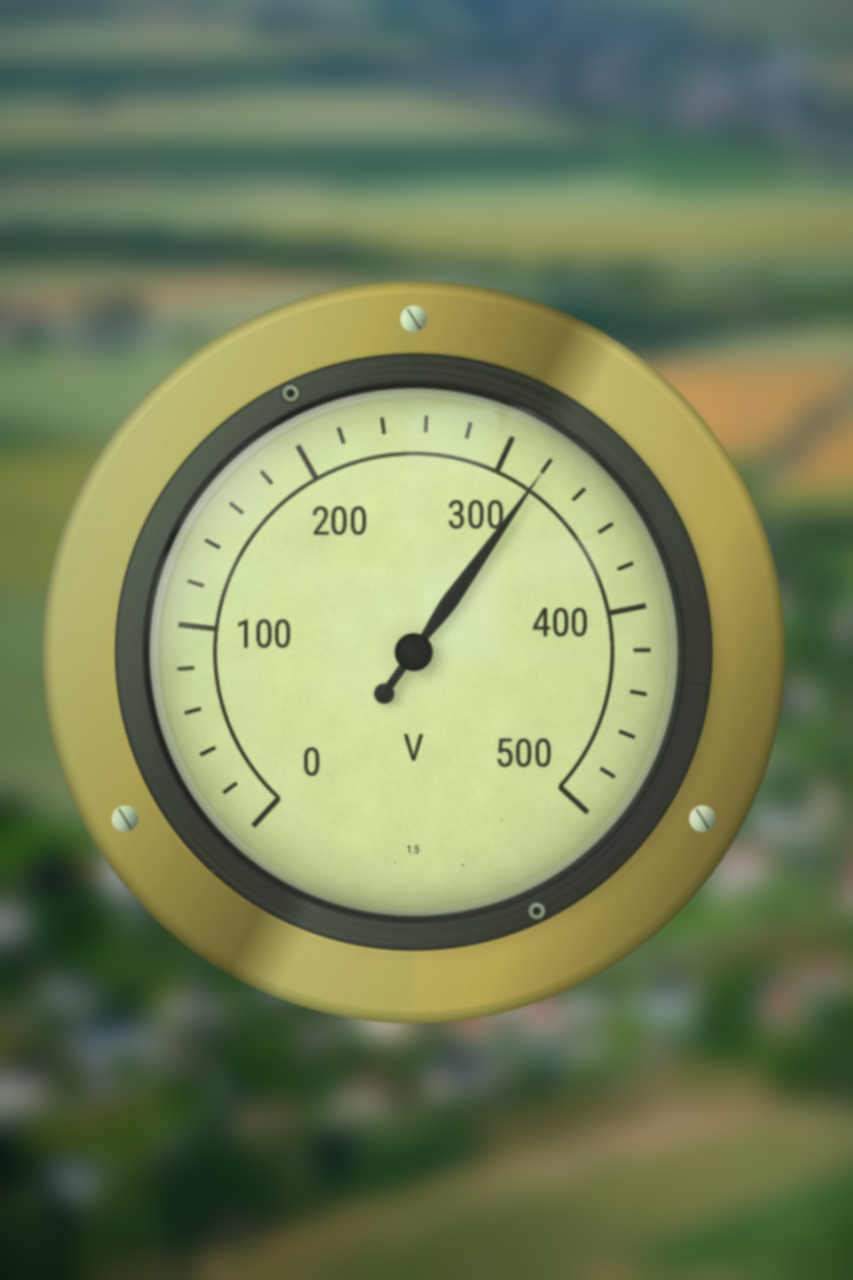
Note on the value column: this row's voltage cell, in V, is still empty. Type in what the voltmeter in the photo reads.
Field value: 320 V
